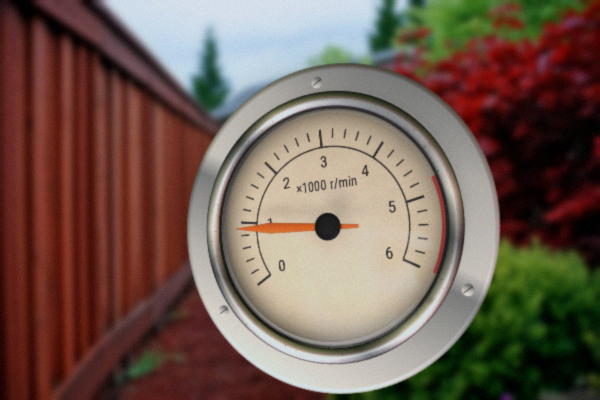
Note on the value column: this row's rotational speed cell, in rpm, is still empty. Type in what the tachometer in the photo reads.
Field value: 900 rpm
